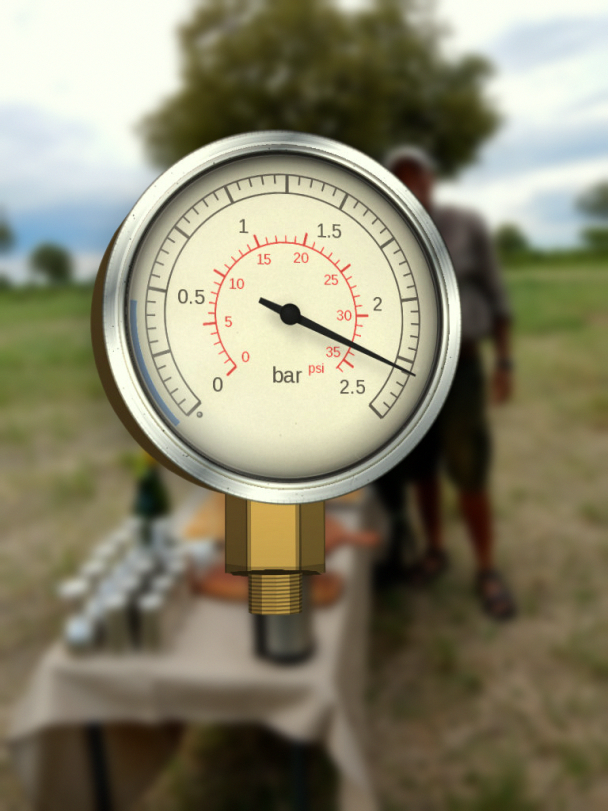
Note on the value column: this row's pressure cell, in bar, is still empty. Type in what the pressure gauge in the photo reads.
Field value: 2.3 bar
